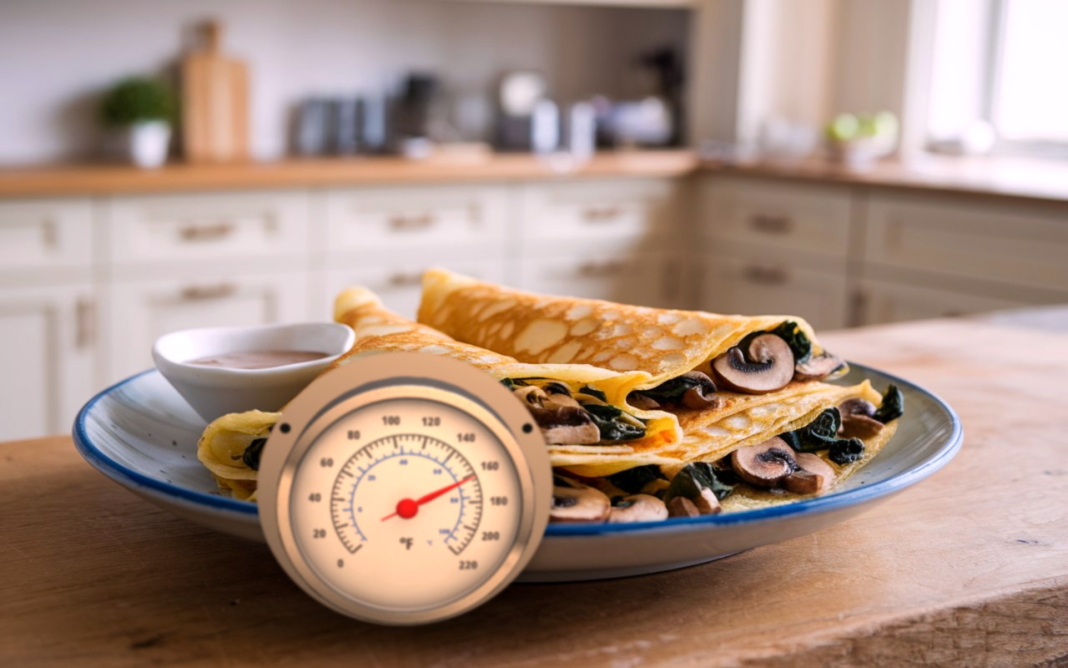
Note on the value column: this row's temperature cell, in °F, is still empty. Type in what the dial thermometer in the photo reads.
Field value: 160 °F
